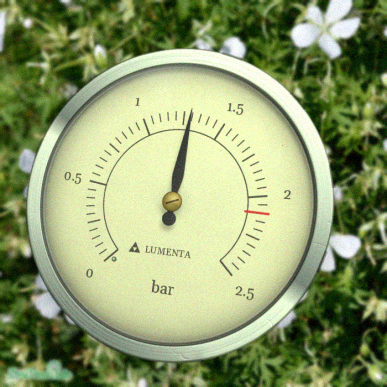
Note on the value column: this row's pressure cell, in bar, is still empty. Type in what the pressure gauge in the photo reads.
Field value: 1.3 bar
